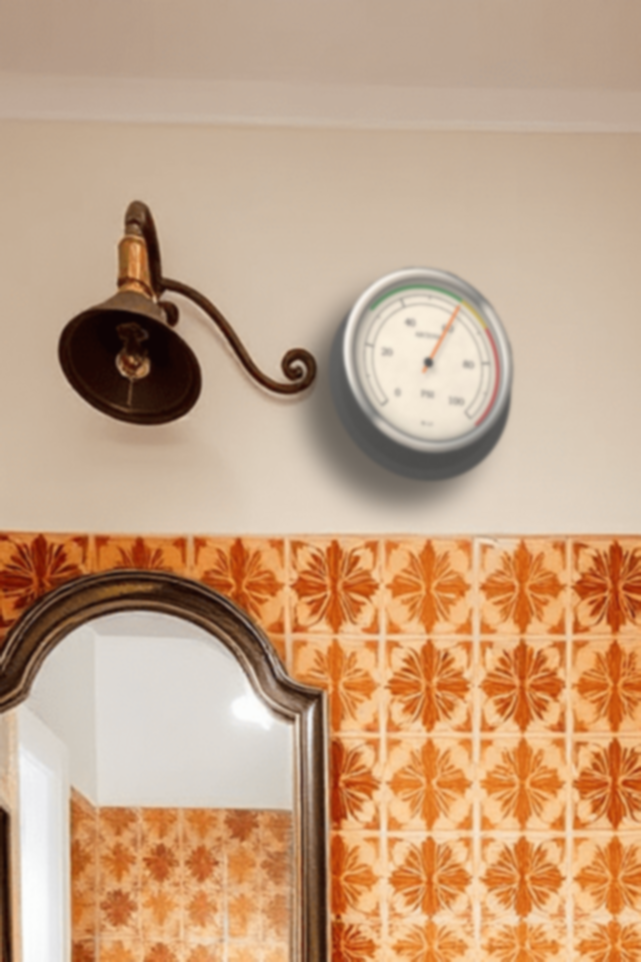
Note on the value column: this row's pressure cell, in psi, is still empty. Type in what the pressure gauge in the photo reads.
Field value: 60 psi
